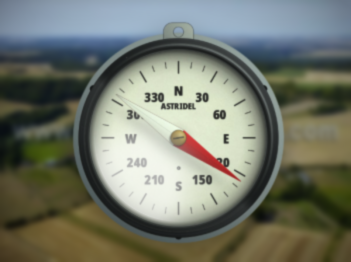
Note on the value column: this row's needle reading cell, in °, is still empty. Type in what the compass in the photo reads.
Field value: 125 °
